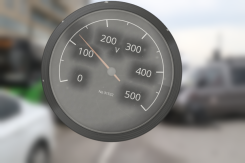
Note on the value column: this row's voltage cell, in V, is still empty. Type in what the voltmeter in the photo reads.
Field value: 125 V
